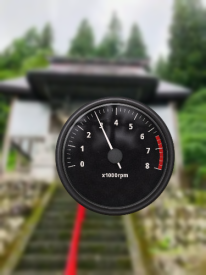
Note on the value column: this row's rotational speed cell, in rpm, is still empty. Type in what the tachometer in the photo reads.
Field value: 3000 rpm
